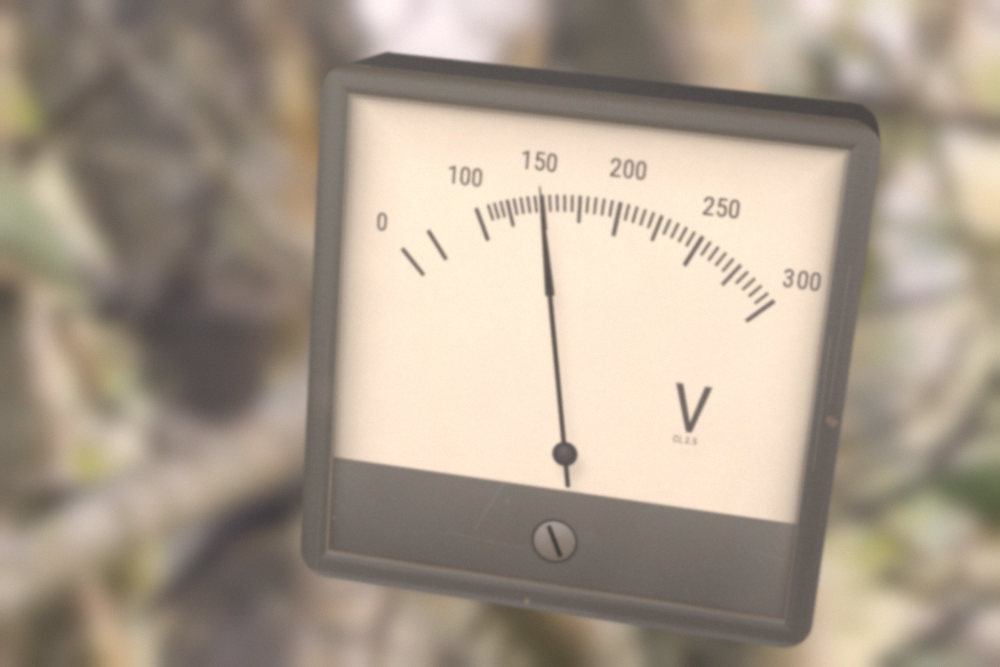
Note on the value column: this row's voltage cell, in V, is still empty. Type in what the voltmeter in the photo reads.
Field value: 150 V
